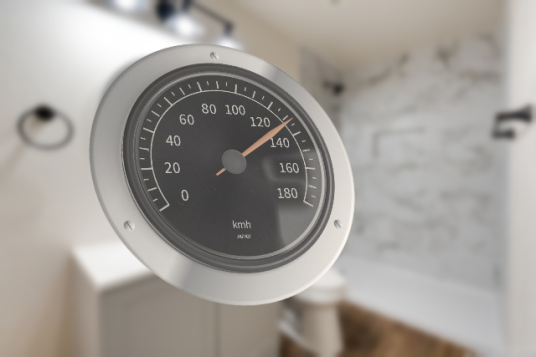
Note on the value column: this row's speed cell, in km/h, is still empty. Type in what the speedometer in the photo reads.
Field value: 132.5 km/h
